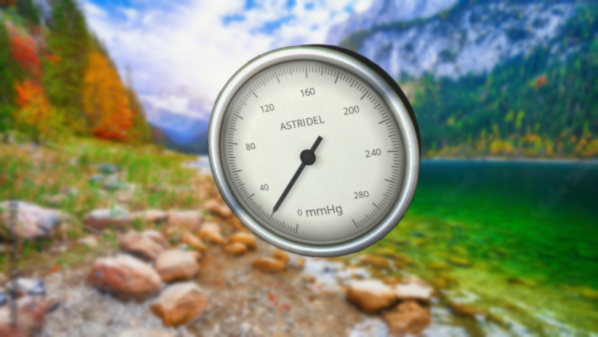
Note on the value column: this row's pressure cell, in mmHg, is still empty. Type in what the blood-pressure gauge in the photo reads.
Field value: 20 mmHg
